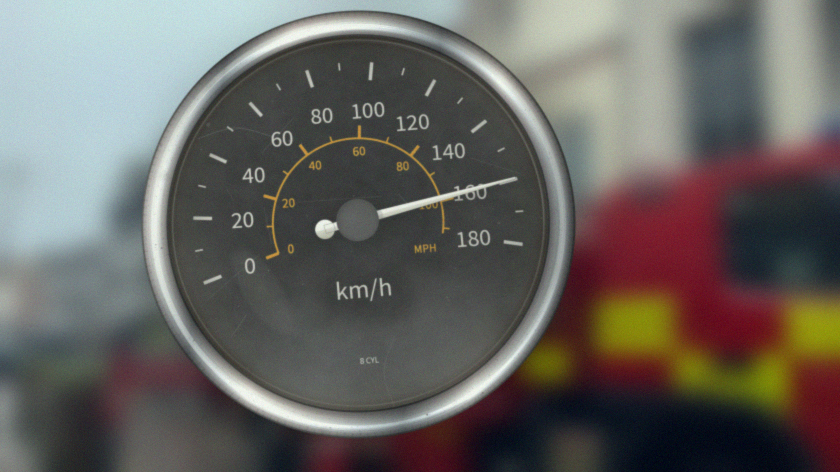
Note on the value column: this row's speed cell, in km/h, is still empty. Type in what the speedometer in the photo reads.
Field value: 160 km/h
